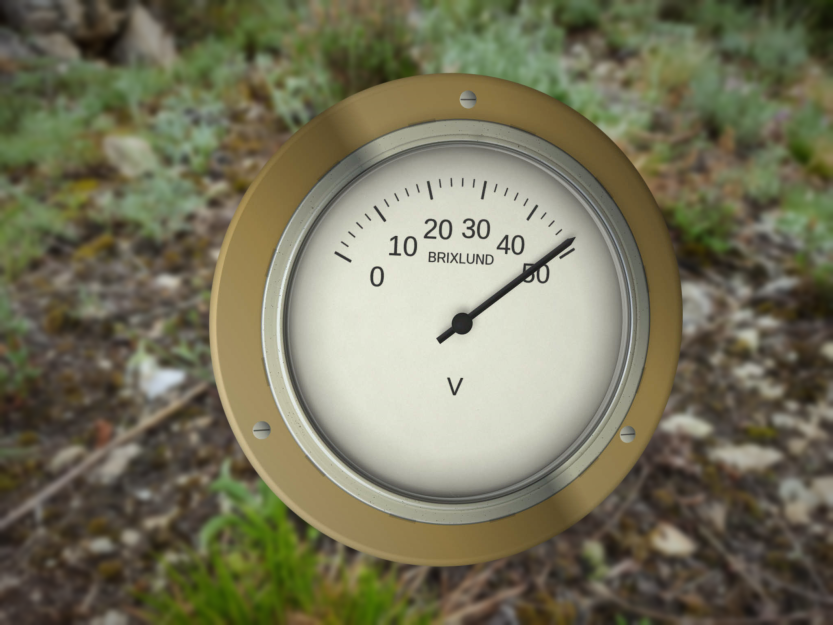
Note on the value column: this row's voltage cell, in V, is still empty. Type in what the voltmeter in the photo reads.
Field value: 48 V
